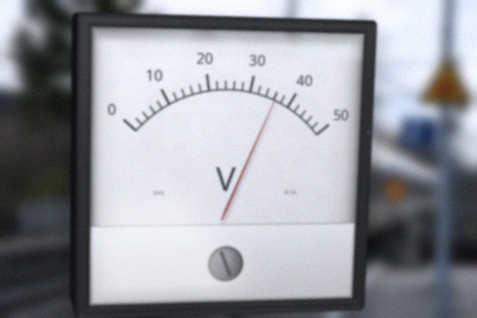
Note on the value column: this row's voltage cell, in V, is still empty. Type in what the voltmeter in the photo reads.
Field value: 36 V
